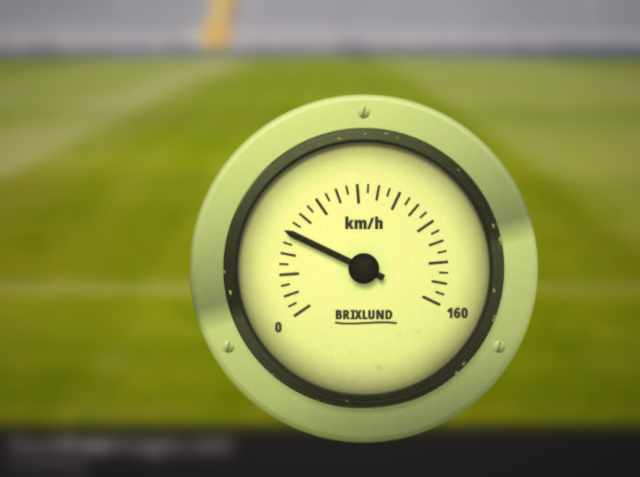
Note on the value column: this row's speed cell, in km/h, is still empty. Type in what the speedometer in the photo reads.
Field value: 40 km/h
